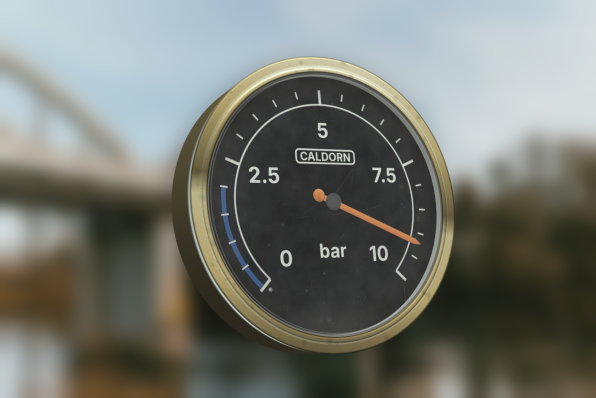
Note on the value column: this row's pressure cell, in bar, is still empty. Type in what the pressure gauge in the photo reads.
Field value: 9.25 bar
